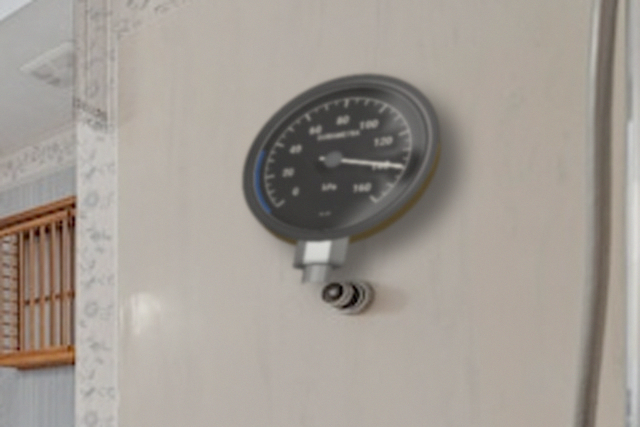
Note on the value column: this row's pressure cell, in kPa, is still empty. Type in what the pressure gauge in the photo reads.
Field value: 140 kPa
